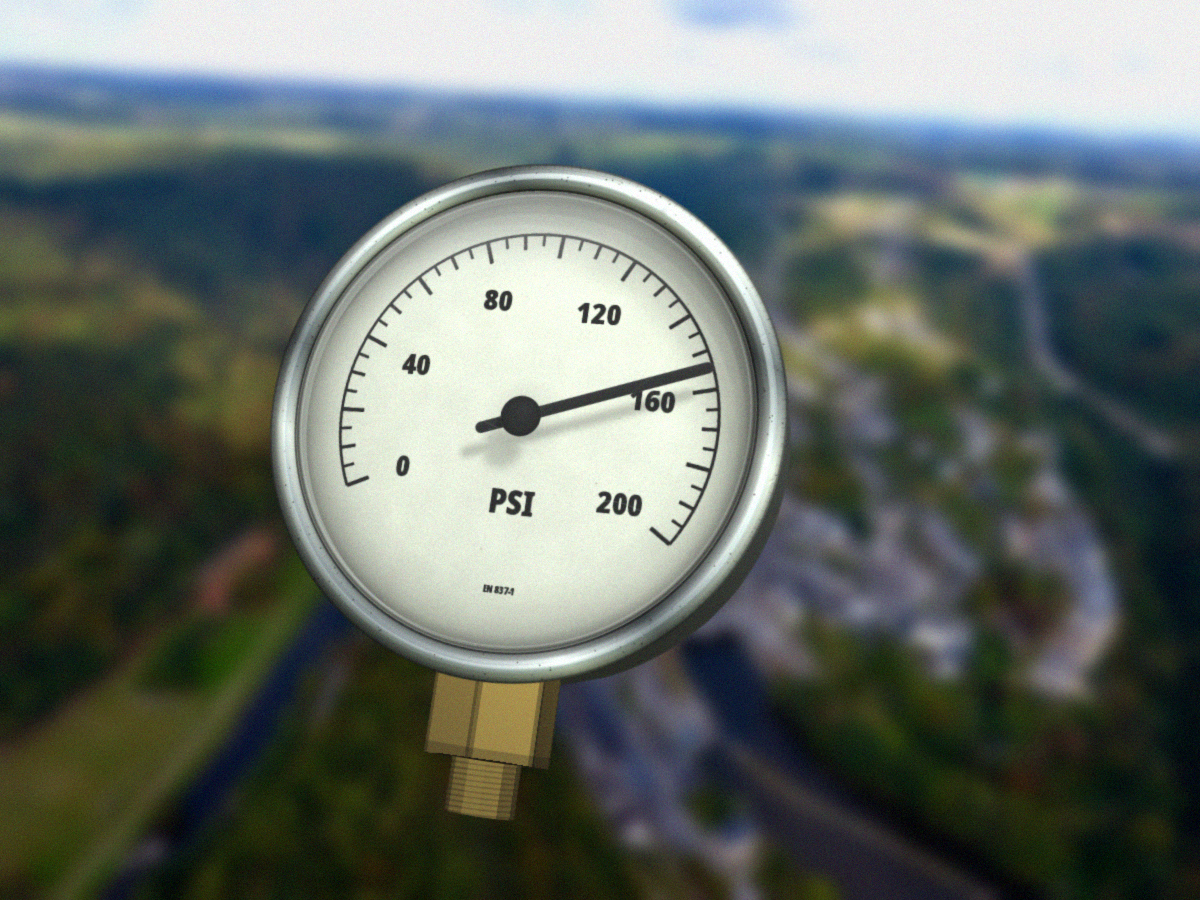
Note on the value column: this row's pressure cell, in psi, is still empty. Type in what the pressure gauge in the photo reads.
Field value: 155 psi
